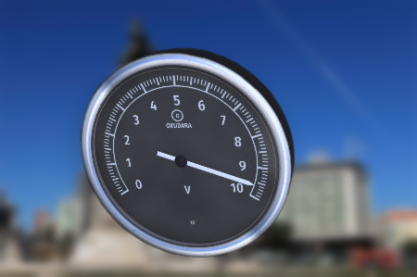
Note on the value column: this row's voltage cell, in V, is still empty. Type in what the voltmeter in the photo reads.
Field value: 9.5 V
